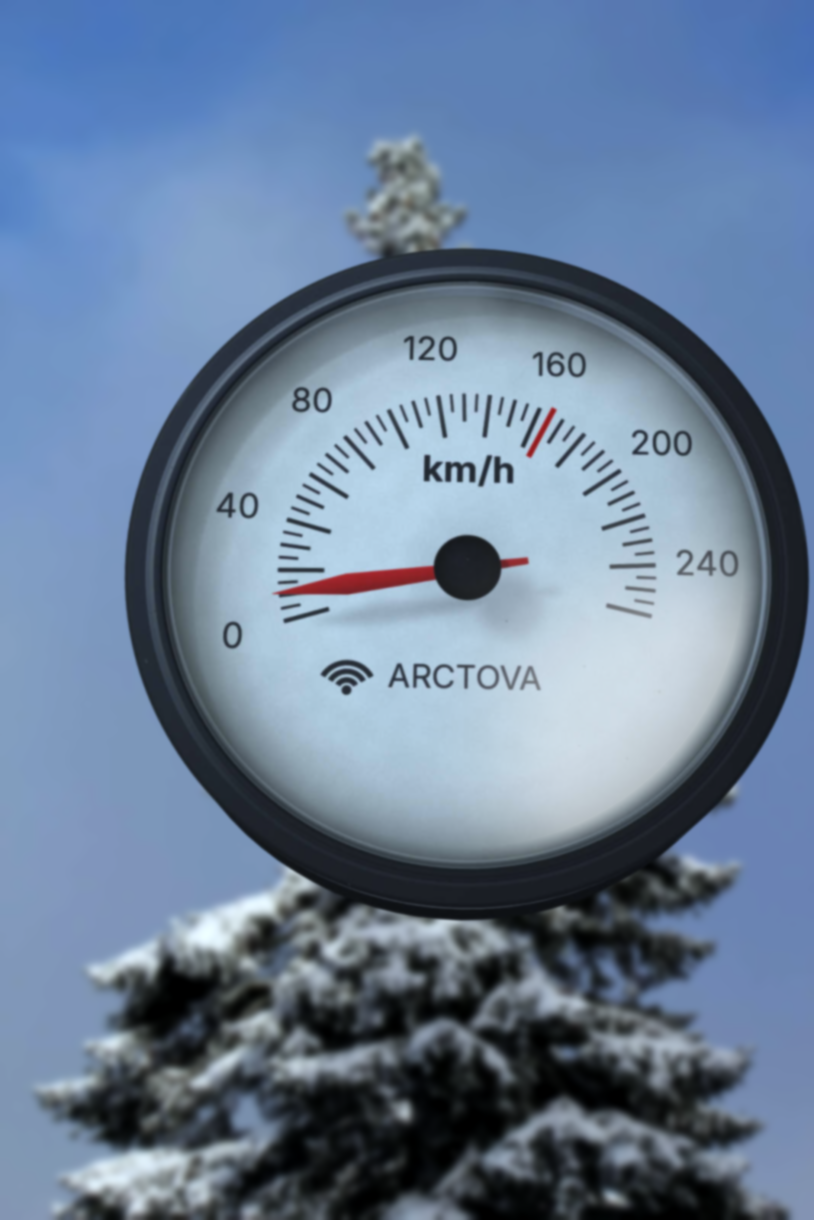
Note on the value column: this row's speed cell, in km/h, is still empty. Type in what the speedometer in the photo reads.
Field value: 10 km/h
